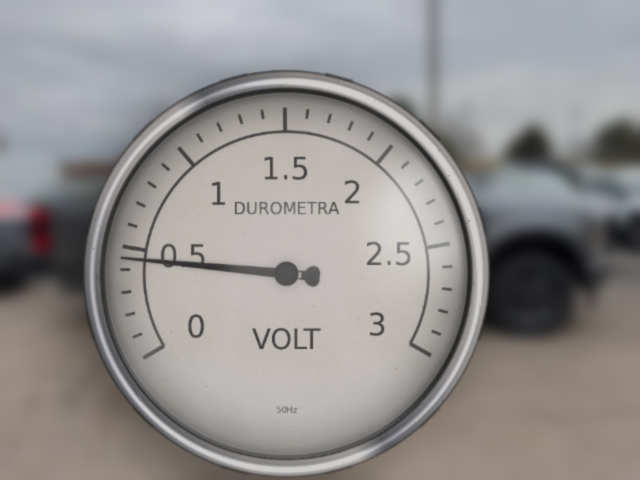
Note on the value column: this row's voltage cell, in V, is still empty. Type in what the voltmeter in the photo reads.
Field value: 0.45 V
